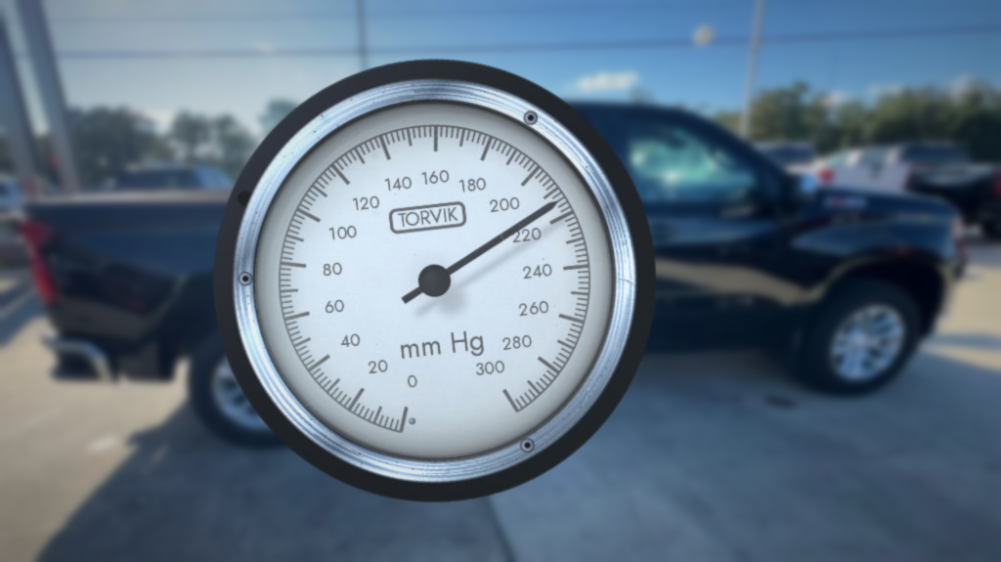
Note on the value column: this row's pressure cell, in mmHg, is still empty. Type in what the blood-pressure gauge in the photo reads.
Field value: 214 mmHg
